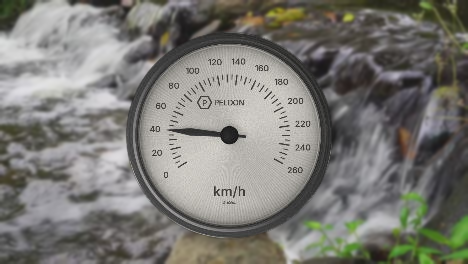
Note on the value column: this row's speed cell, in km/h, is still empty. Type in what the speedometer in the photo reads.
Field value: 40 km/h
